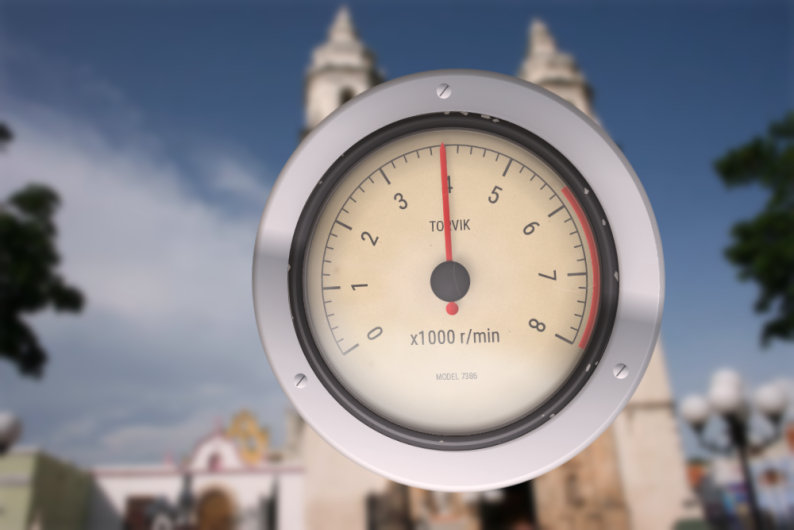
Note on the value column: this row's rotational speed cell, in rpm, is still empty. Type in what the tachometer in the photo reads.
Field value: 4000 rpm
